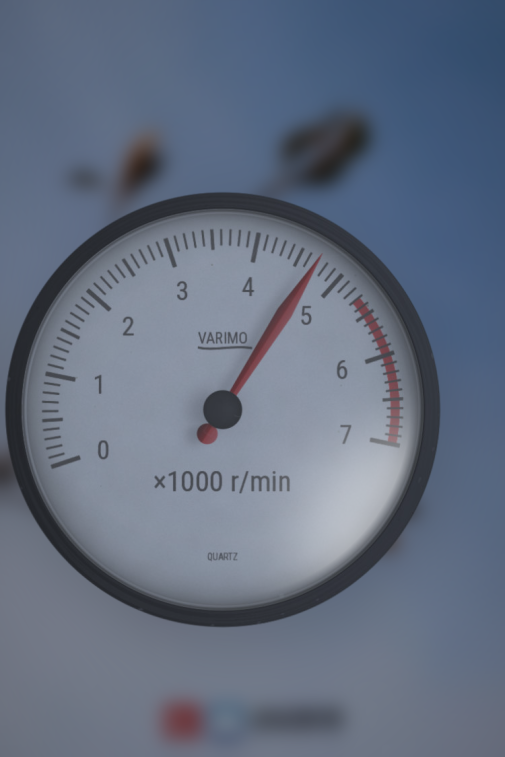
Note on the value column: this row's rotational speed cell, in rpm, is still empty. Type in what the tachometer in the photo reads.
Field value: 4700 rpm
